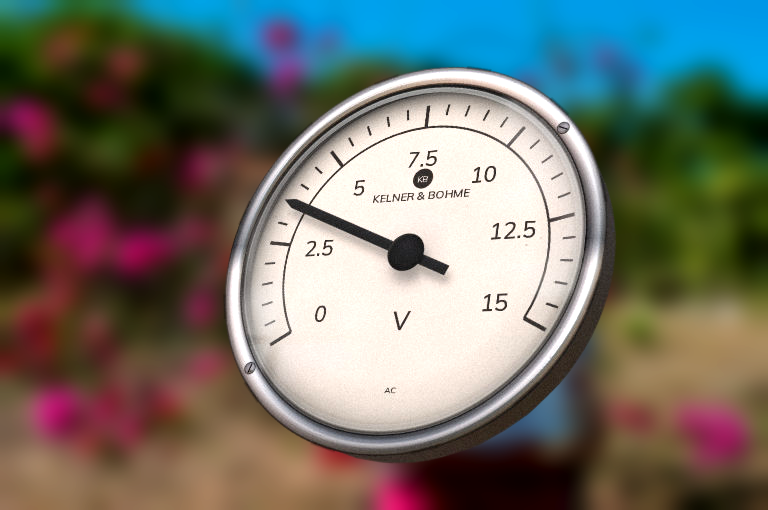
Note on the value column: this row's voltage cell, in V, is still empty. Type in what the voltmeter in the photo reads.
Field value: 3.5 V
